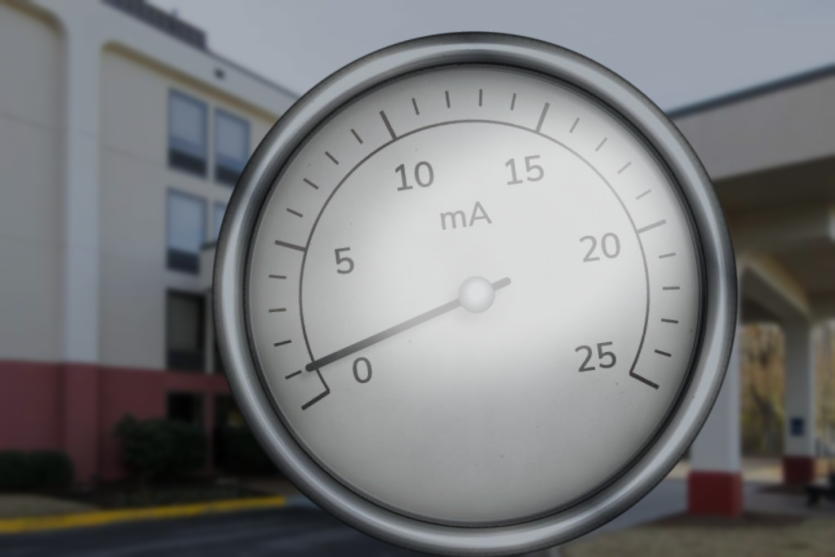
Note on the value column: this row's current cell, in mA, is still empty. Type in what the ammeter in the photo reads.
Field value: 1 mA
